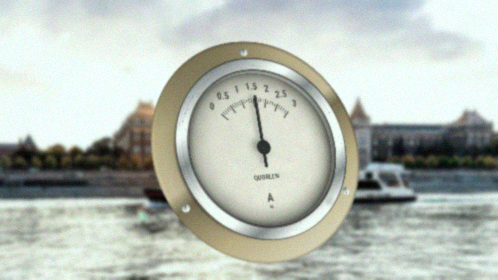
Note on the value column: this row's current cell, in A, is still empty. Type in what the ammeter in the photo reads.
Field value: 1.5 A
